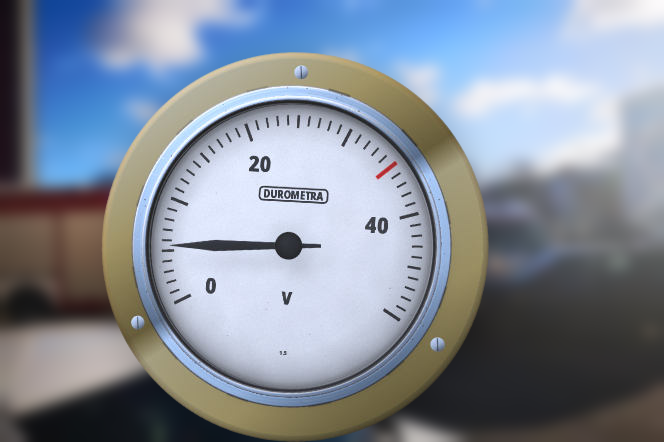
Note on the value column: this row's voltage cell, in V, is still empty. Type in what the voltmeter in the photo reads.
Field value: 5.5 V
